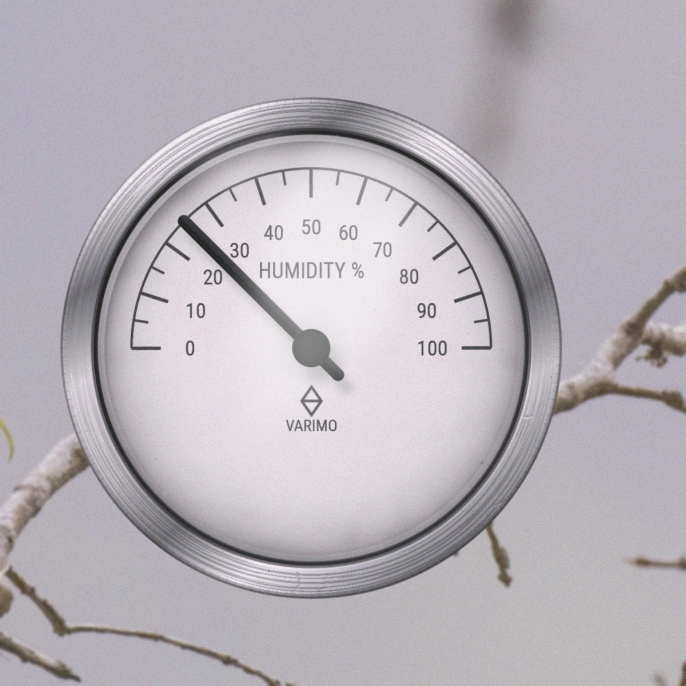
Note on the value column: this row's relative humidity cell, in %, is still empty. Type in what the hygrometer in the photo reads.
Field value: 25 %
